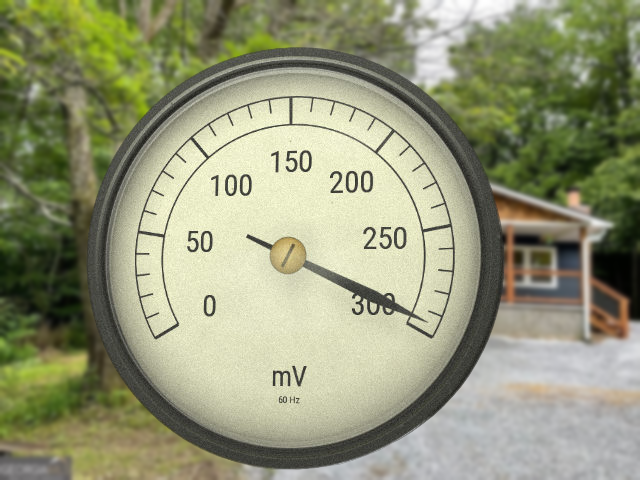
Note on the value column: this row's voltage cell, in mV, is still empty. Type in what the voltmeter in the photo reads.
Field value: 295 mV
